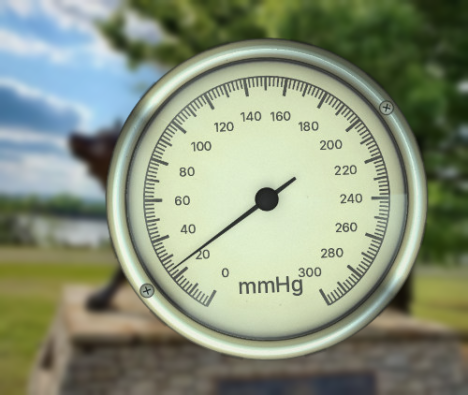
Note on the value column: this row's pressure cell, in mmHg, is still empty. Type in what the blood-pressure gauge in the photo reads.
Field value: 24 mmHg
